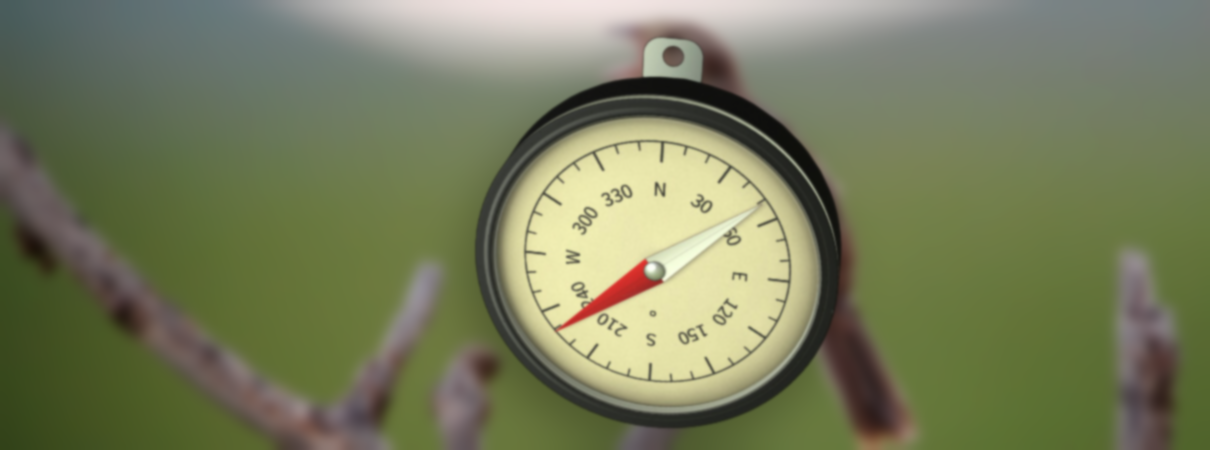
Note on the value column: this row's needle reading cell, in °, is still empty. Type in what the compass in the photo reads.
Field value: 230 °
